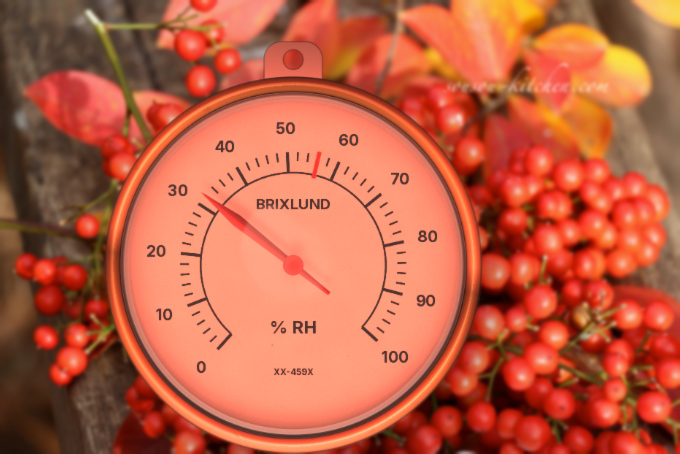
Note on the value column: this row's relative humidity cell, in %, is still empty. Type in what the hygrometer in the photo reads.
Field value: 32 %
